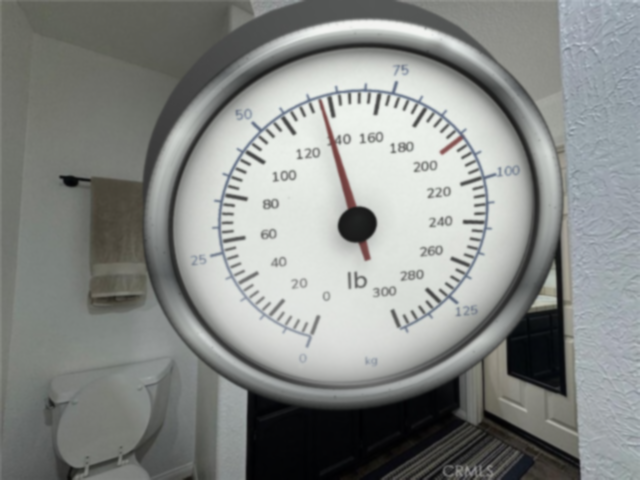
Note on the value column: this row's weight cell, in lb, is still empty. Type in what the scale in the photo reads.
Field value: 136 lb
